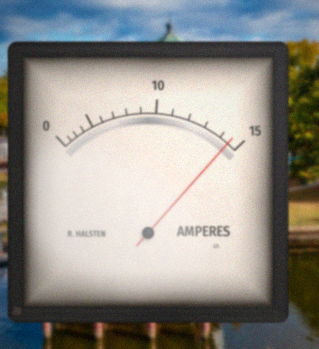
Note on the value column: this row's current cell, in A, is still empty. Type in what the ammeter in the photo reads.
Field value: 14.5 A
